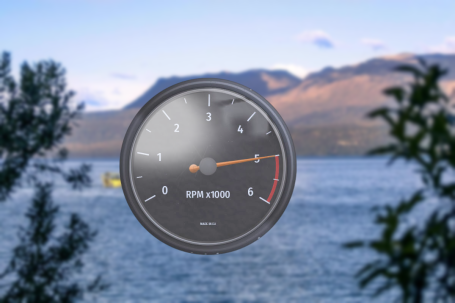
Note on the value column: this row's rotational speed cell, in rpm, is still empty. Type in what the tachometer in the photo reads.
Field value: 5000 rpm
